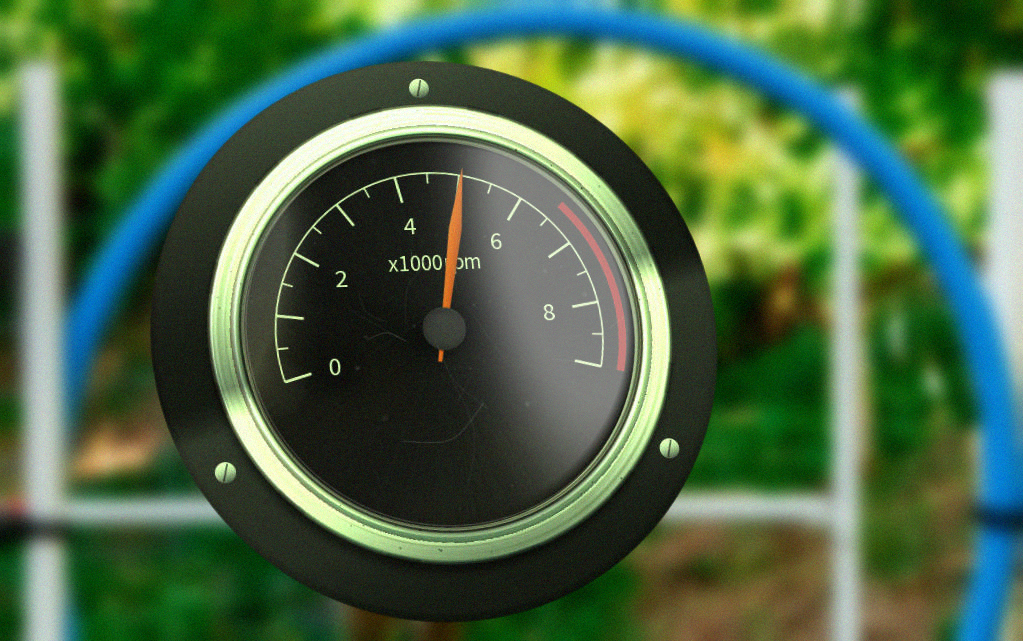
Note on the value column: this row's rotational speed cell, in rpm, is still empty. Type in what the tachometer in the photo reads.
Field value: 5000 rpm
